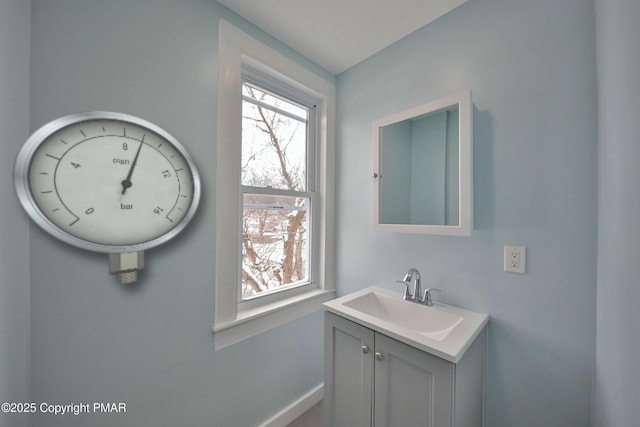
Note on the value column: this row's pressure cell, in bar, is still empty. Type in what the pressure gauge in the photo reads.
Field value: 9 bar
